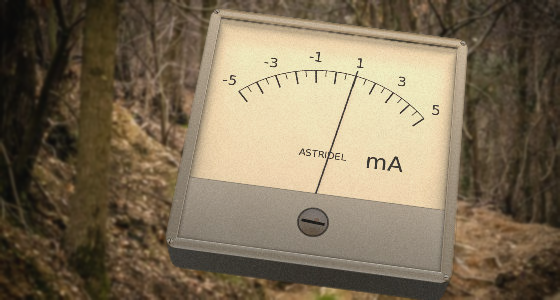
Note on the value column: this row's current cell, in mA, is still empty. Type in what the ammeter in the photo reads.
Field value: 1 mA
